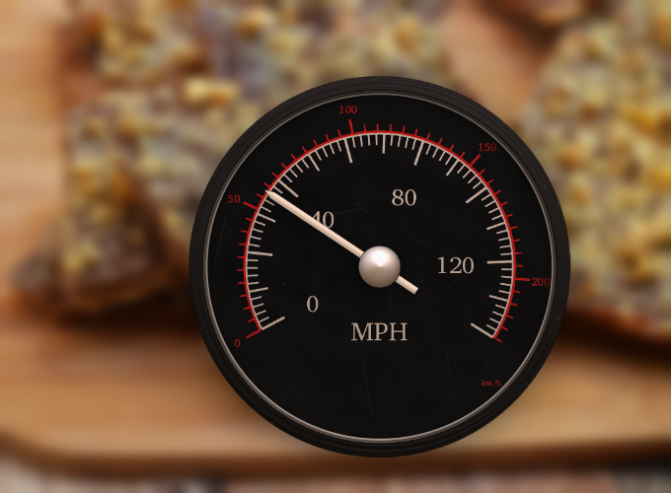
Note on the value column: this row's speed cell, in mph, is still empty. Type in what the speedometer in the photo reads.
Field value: 36 mph
